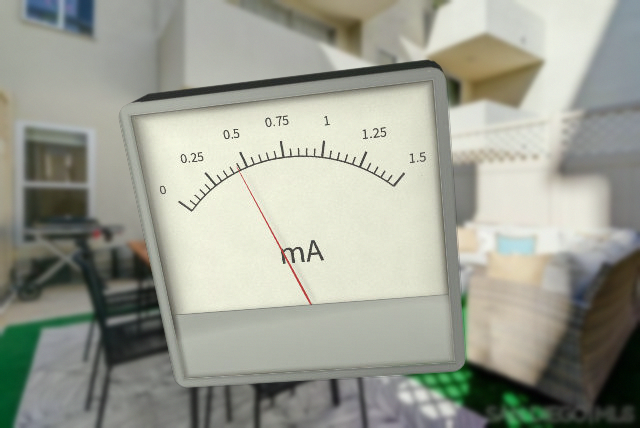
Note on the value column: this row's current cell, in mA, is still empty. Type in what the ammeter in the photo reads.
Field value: 0.45 mA
